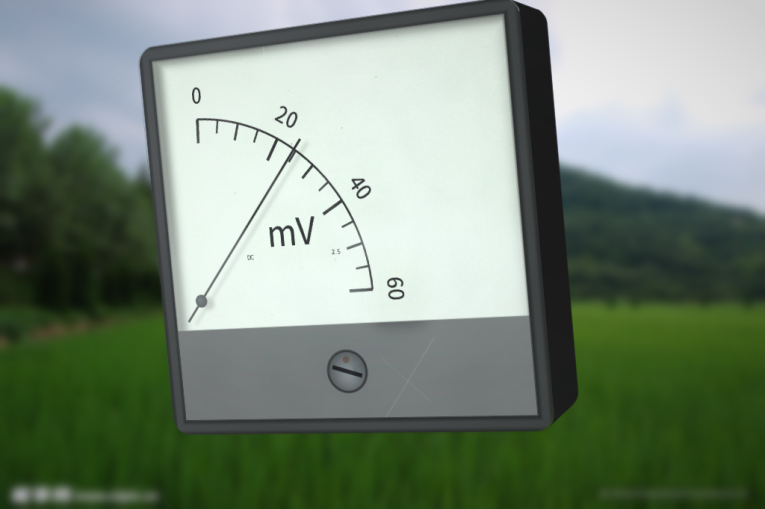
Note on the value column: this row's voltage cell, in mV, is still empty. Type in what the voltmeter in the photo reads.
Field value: 25 mV
